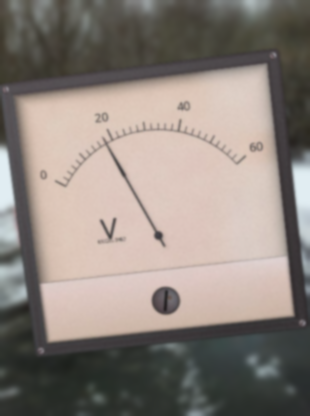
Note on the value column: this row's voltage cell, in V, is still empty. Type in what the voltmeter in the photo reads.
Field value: 18 V
